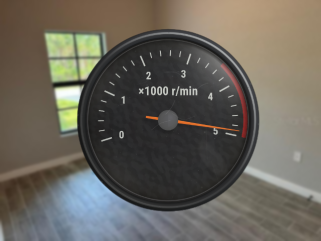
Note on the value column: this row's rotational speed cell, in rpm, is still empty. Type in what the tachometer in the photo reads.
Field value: 4900 rpm
